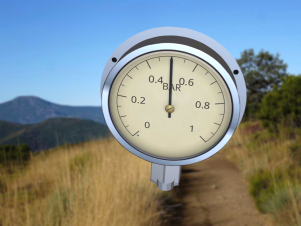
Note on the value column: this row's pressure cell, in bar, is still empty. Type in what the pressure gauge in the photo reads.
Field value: 0.5 bar
